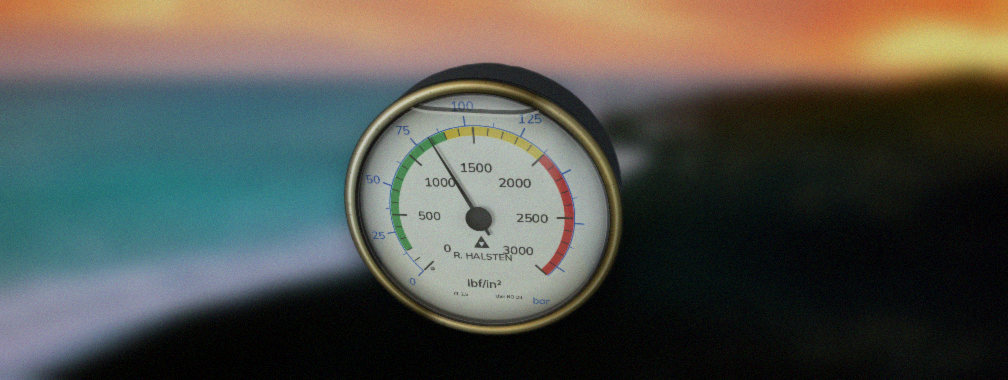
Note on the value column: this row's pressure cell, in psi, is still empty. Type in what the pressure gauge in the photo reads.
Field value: 1200 psi
